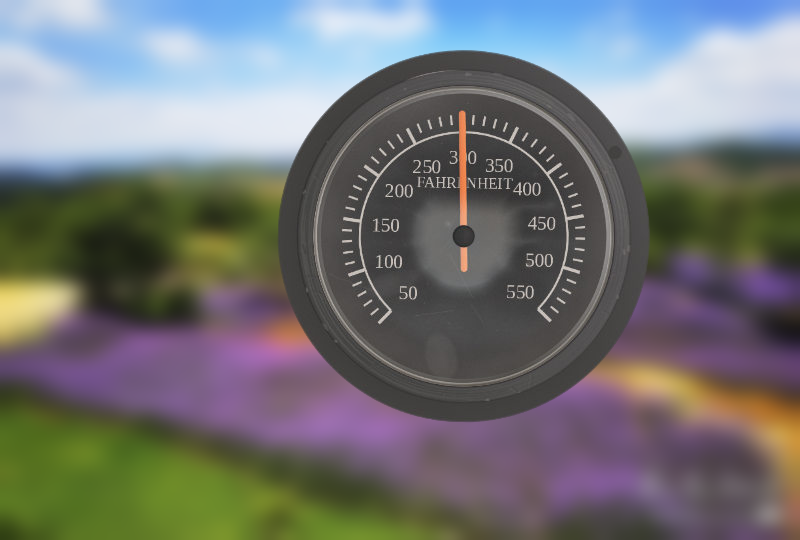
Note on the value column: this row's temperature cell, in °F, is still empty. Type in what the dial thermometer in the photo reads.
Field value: 300 °F
